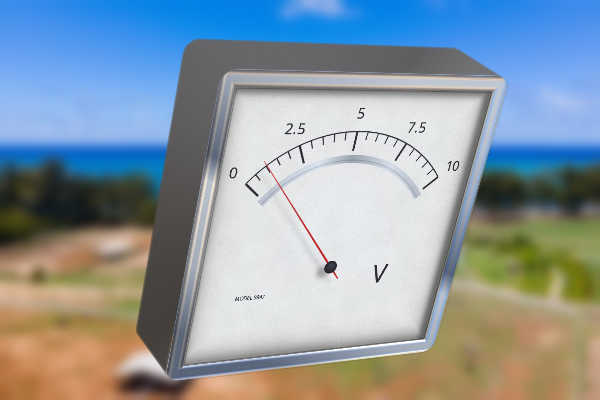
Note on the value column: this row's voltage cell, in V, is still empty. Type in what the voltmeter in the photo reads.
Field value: 1 V
